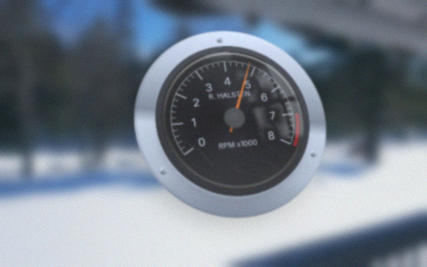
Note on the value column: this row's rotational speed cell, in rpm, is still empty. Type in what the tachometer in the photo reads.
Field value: 4800 rpm
